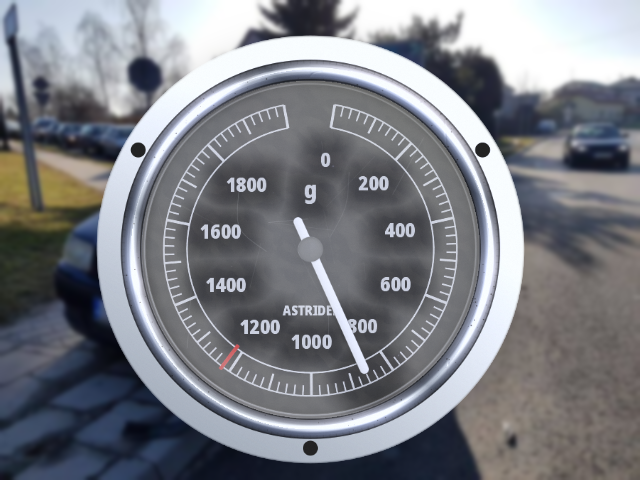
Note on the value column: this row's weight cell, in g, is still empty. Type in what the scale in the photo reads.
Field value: 860 g
